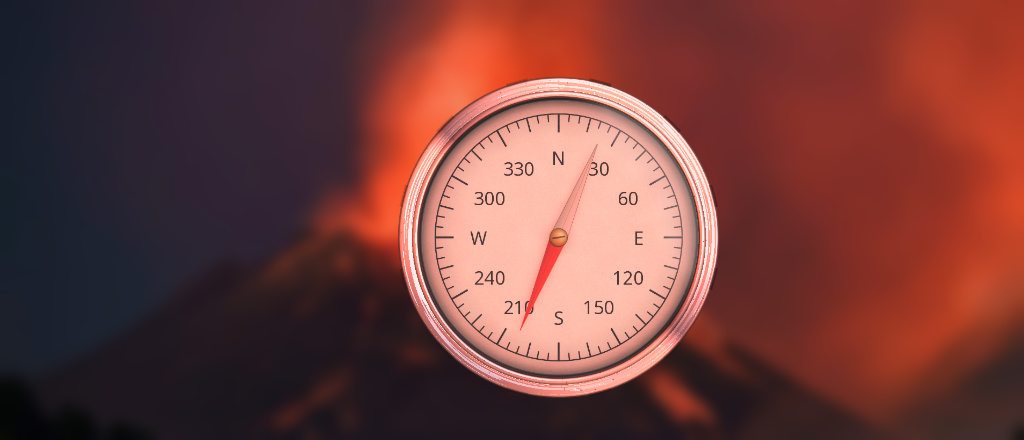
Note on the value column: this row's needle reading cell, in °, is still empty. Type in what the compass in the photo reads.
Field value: 202.5 °
